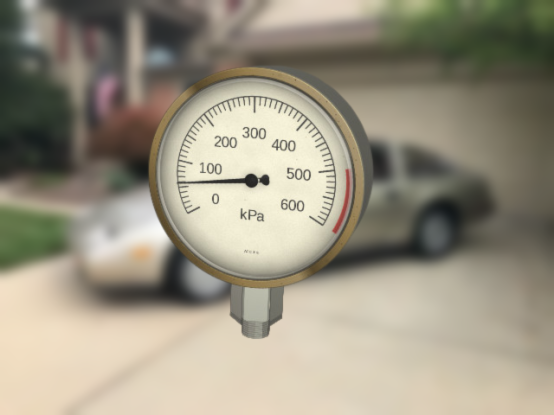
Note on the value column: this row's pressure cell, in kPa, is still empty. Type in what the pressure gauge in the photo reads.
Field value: 60 kPa
